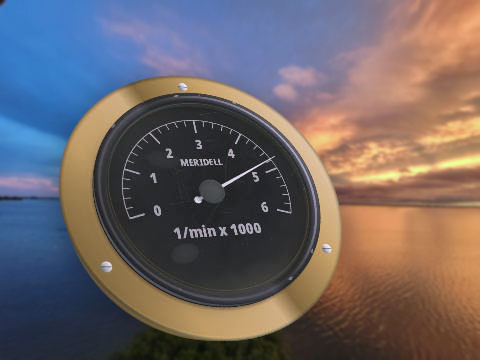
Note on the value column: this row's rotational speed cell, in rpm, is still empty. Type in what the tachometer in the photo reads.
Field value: 4800 rpm
